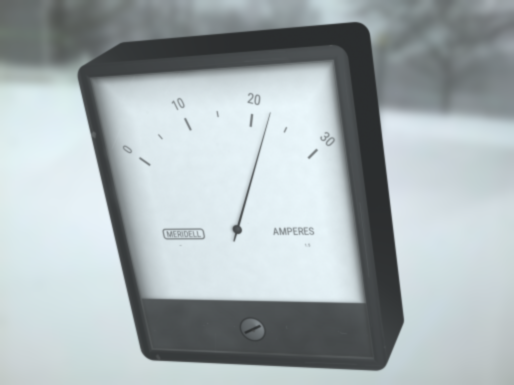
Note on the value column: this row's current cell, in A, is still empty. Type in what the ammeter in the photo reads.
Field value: 22.5 A
